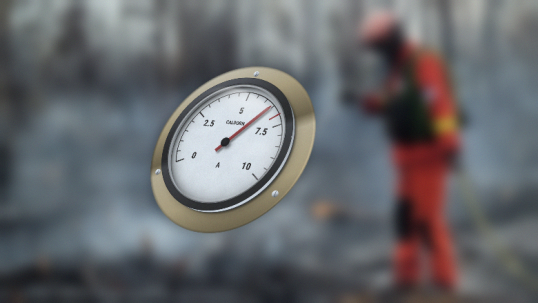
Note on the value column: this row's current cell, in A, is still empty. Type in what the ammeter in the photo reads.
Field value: 6.5 A
